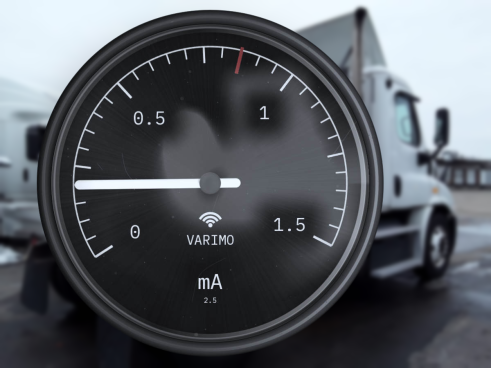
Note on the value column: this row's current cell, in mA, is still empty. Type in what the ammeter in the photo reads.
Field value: 0.2 mA
